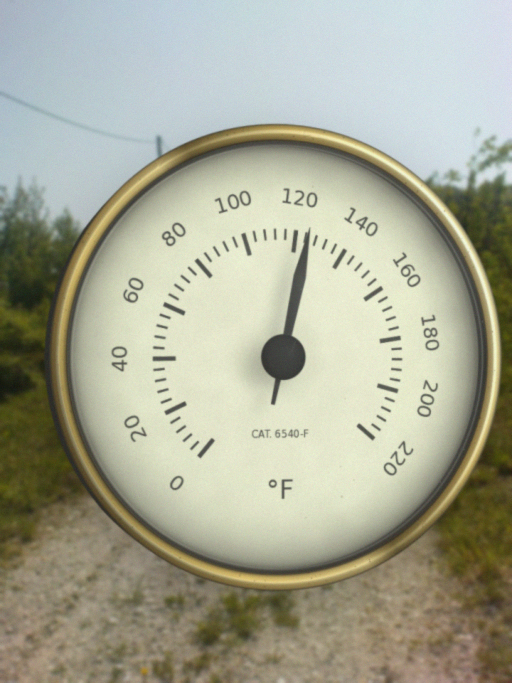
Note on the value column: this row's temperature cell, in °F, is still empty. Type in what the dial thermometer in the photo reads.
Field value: 124 °F
